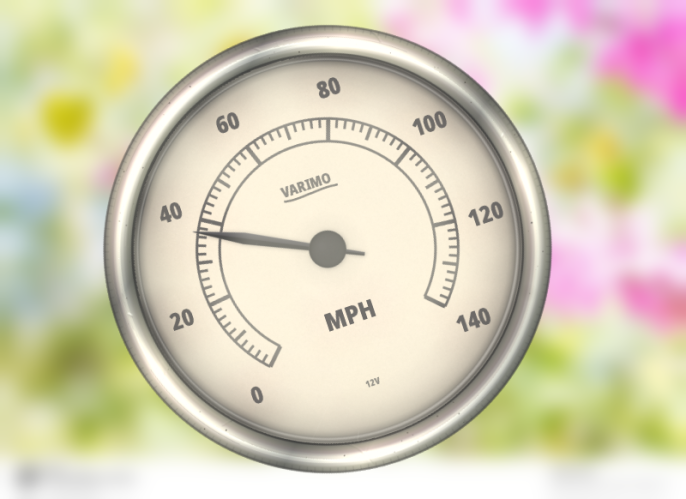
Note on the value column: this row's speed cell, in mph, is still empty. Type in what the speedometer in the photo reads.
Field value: 37 mph
